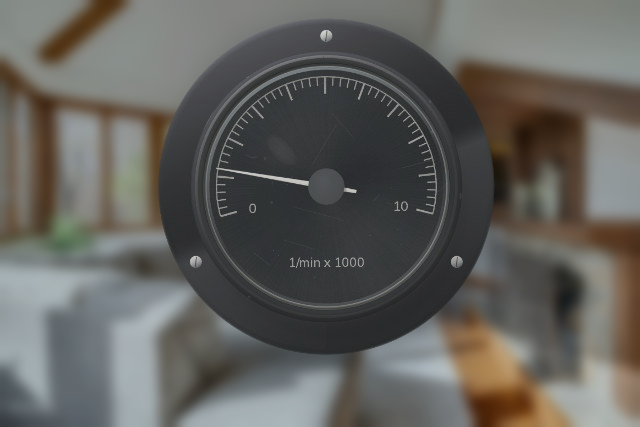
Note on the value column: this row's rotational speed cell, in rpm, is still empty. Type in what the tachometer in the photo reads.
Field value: 1200 rpm
